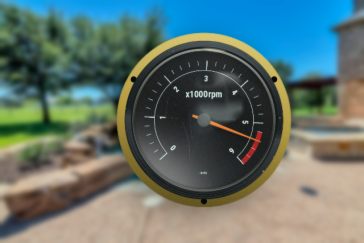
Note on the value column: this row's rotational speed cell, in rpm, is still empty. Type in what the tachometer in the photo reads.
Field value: 5400 rpm
